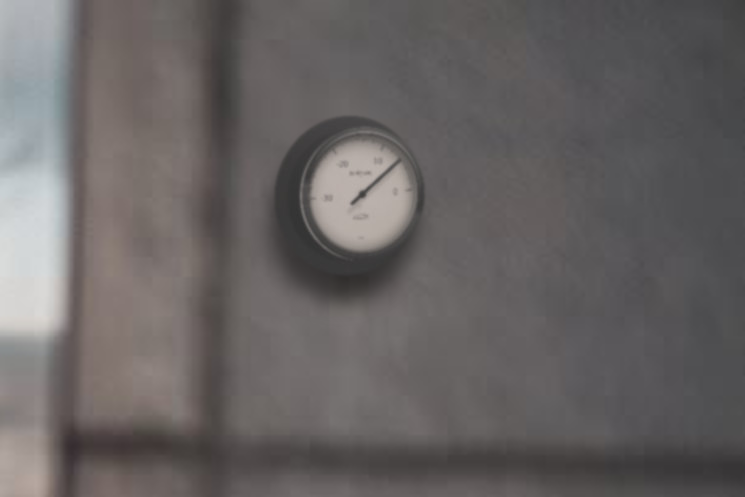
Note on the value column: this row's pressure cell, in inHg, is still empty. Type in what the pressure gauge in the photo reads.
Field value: -6 inHg
